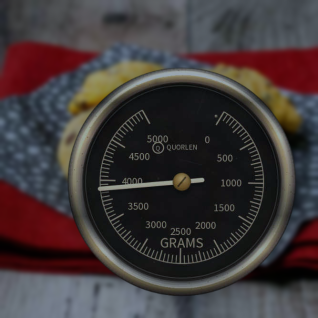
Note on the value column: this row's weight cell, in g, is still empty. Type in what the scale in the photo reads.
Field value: 3900 g
